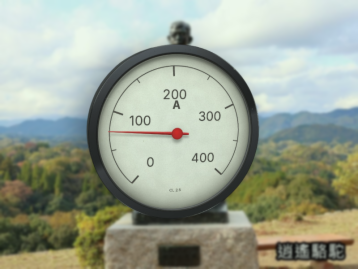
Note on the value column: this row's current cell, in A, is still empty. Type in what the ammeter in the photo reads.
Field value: 75 A
